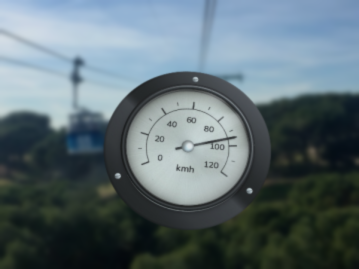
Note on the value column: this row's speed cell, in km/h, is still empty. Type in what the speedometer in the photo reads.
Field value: 95 km/h
